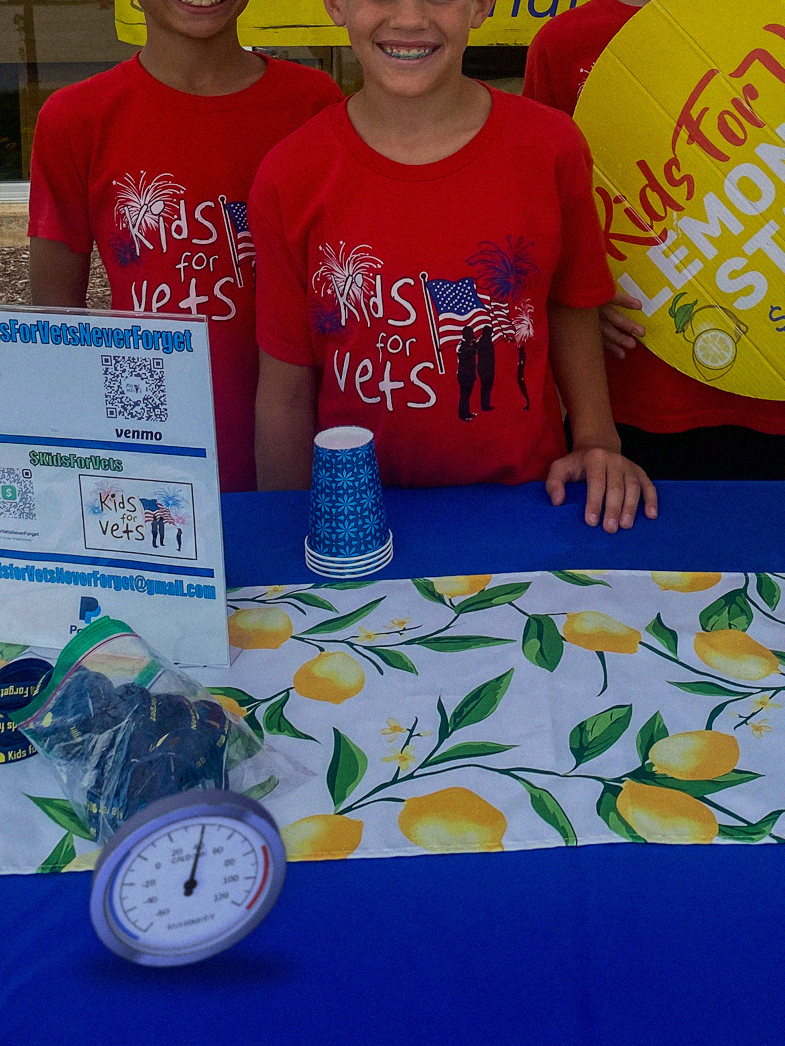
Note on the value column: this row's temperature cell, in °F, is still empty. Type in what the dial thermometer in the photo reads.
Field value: 40 °F
